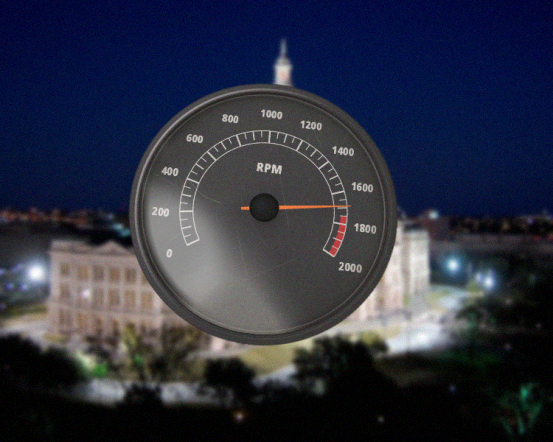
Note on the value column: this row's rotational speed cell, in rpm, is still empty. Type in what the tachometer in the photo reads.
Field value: 1700 rpm
